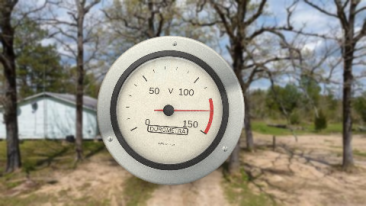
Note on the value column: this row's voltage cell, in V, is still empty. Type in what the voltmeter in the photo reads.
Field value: 130 V
